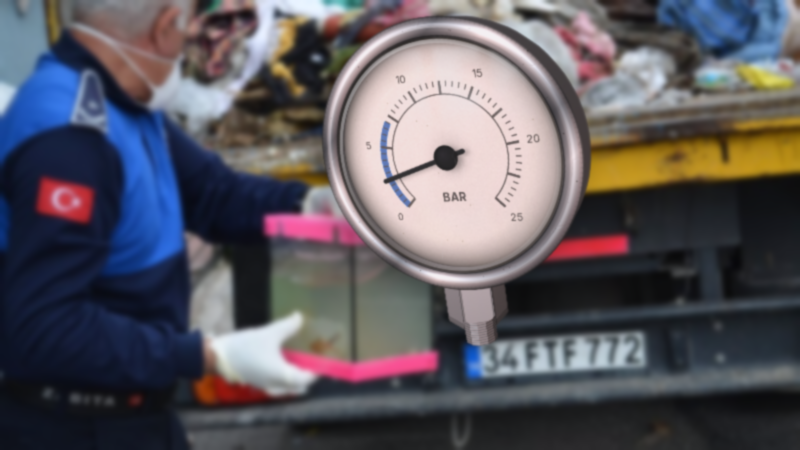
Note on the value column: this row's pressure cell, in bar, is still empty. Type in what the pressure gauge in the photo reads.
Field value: 2.5 bar
